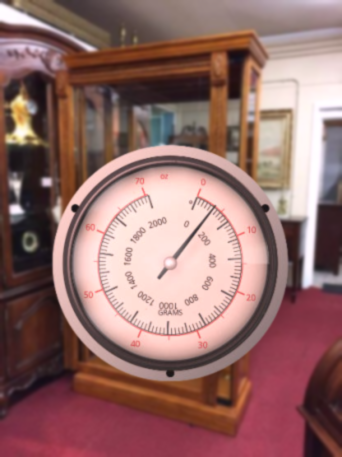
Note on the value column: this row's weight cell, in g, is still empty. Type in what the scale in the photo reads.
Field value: 100 g
